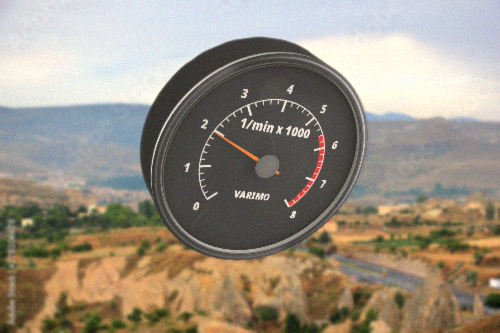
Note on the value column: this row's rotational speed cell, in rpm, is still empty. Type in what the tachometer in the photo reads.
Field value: 2000 rpm
